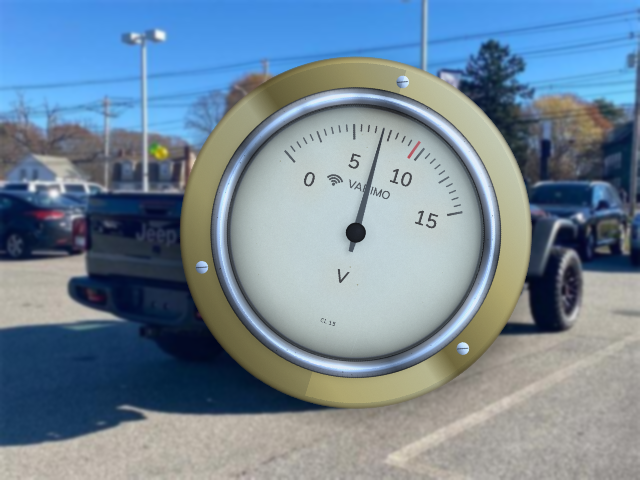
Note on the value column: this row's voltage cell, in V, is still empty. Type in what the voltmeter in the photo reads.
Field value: 7 V
